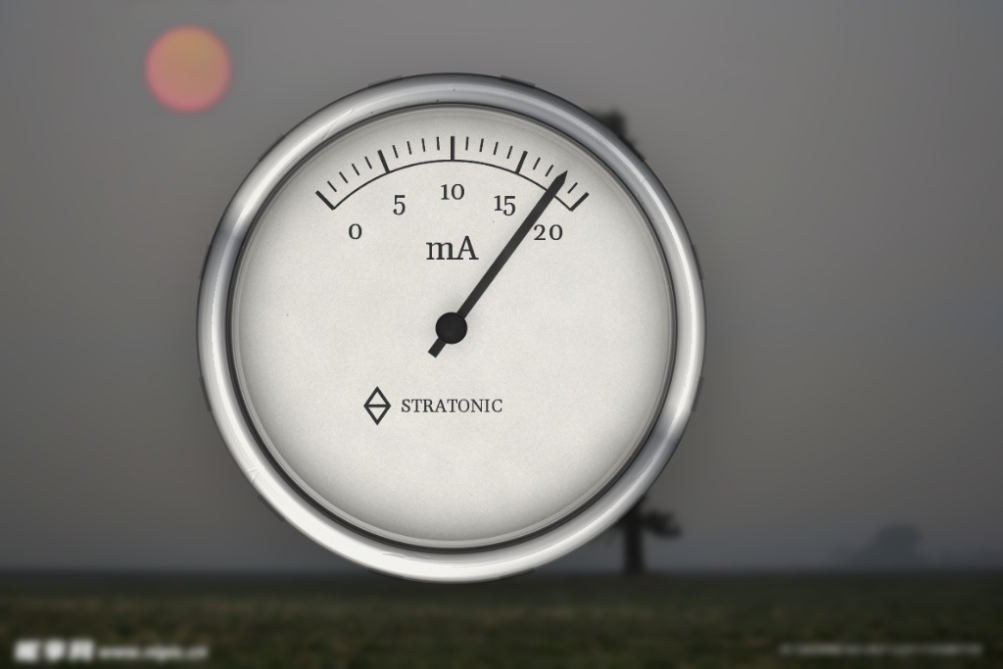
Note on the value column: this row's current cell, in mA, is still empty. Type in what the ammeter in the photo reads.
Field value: 18 mA
